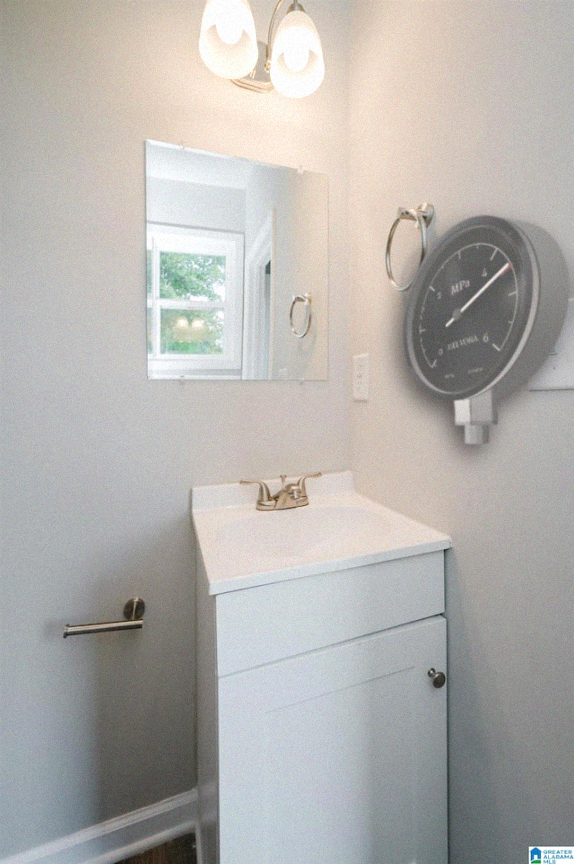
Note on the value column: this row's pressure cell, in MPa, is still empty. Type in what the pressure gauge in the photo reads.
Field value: 4.5 MPa
